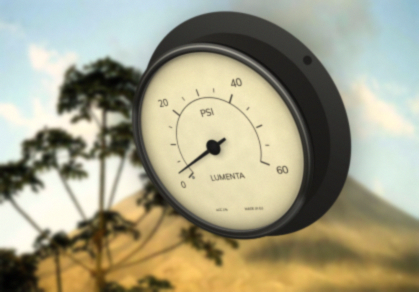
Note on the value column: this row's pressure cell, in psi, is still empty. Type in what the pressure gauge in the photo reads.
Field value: 2.5 psi
